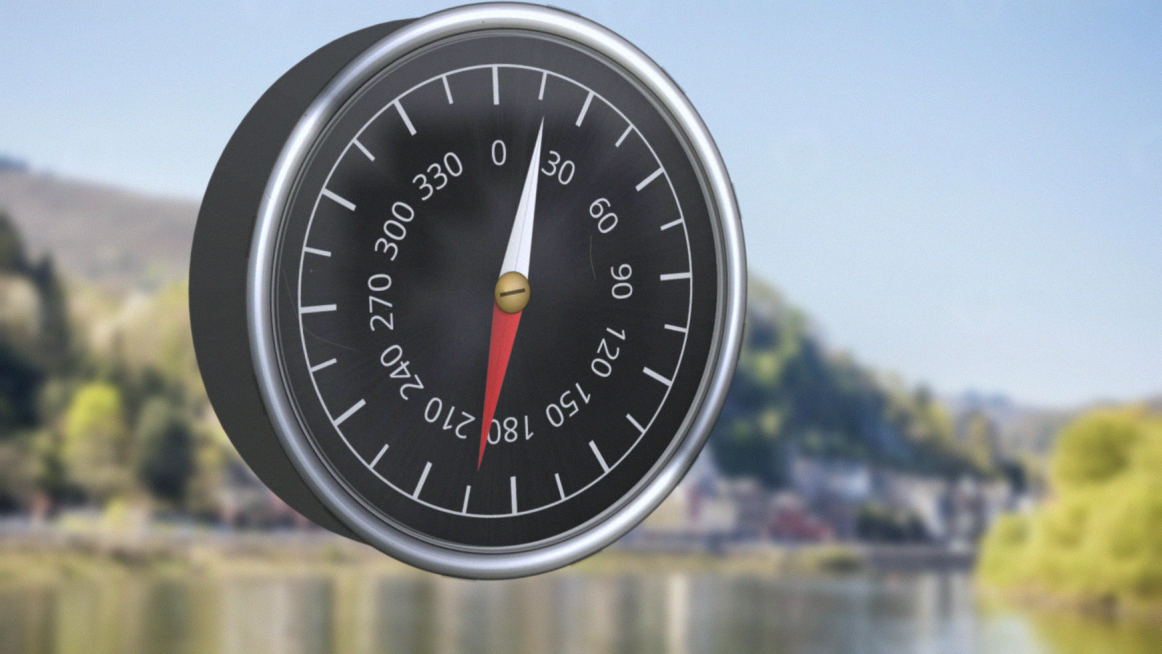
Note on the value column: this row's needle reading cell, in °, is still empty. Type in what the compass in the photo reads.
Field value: 195 °
